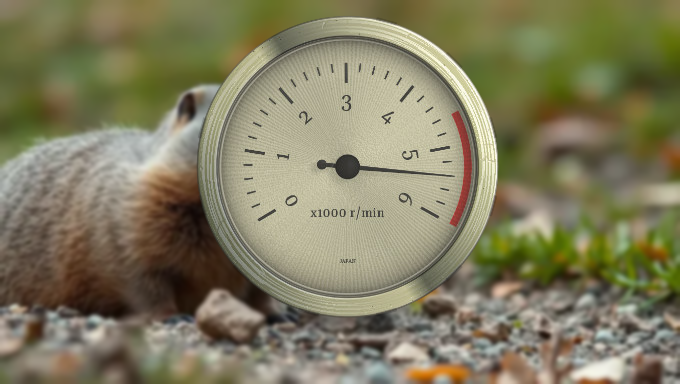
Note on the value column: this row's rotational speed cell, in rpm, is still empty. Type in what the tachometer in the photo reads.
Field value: 5400 rpm
